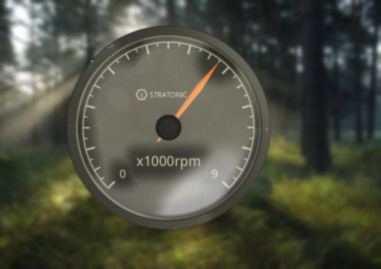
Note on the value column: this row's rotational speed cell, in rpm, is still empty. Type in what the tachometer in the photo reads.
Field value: 5750 rpm
